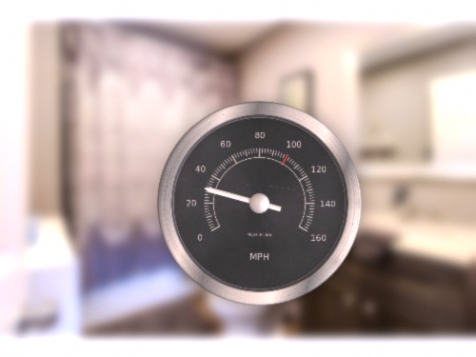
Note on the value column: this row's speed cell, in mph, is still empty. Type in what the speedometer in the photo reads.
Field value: 30 mph
